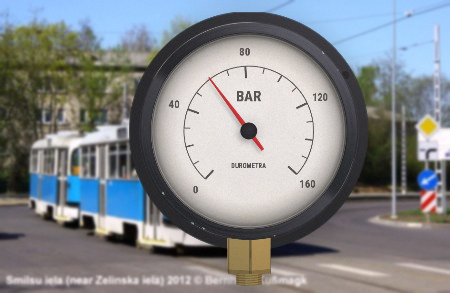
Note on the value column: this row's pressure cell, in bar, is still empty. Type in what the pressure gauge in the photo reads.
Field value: 60 bar
